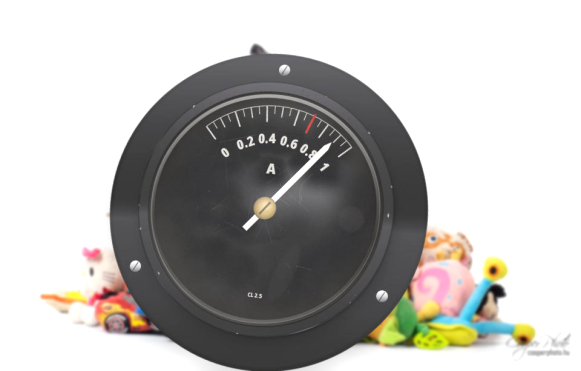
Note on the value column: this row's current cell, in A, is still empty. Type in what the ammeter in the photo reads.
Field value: 0.9 A
